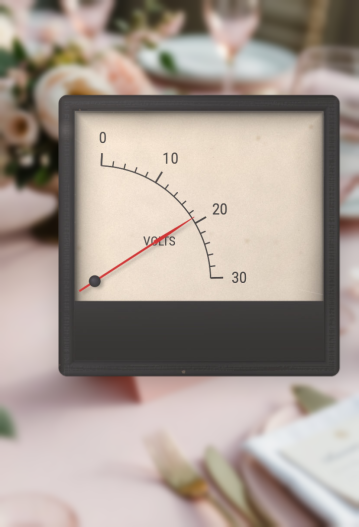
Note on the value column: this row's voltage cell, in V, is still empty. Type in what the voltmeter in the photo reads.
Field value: 19 V
